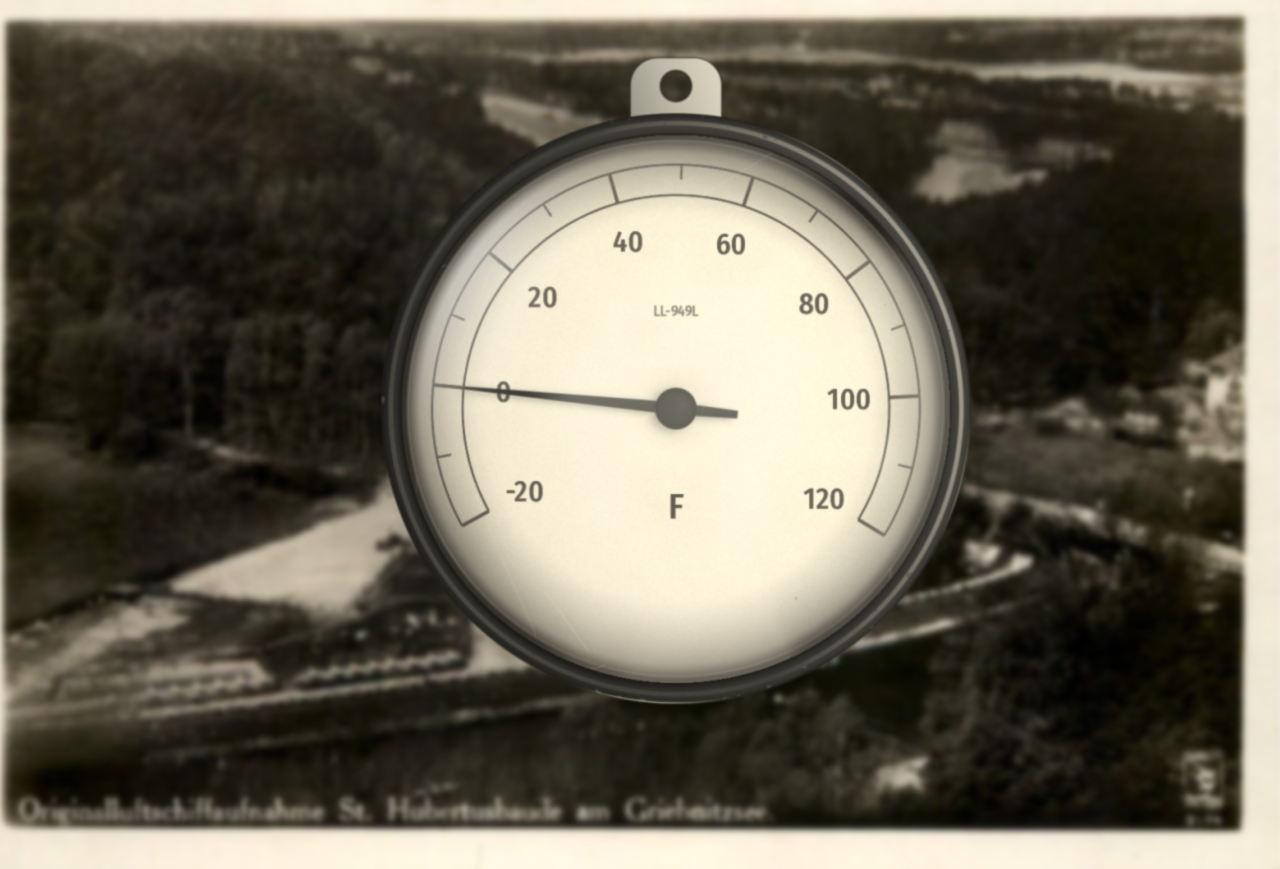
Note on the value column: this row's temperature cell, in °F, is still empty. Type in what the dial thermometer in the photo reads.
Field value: 0 °F
